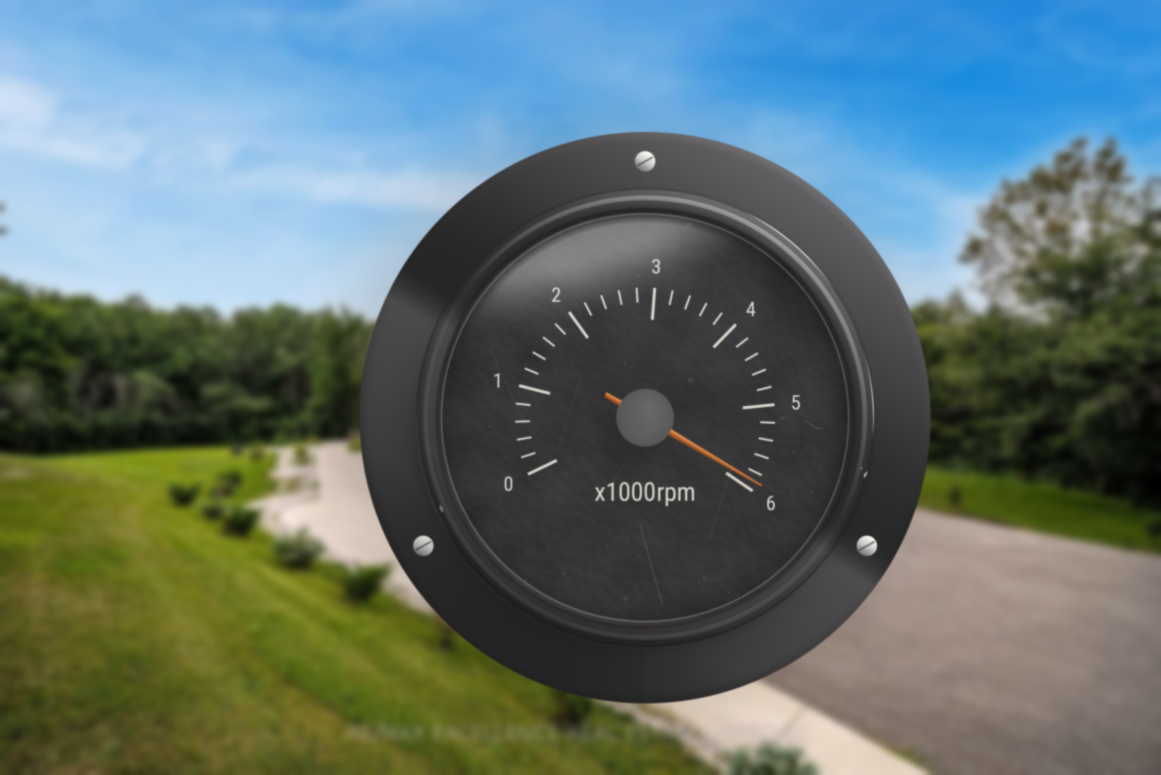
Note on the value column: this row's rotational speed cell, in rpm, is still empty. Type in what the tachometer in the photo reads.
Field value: 5900 rpm
